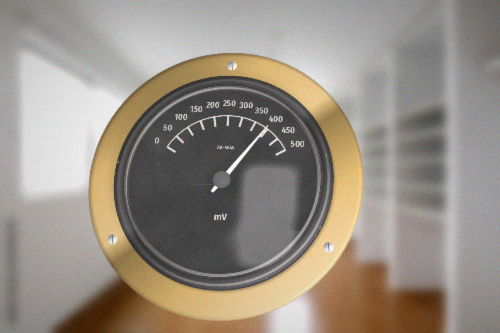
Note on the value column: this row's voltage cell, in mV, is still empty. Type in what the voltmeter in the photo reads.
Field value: 400 mV
